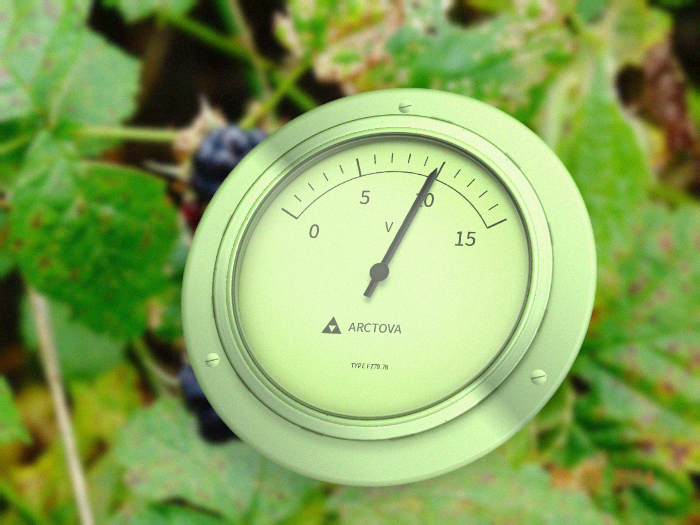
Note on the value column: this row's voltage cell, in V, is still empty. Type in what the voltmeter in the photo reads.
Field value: 10 V
